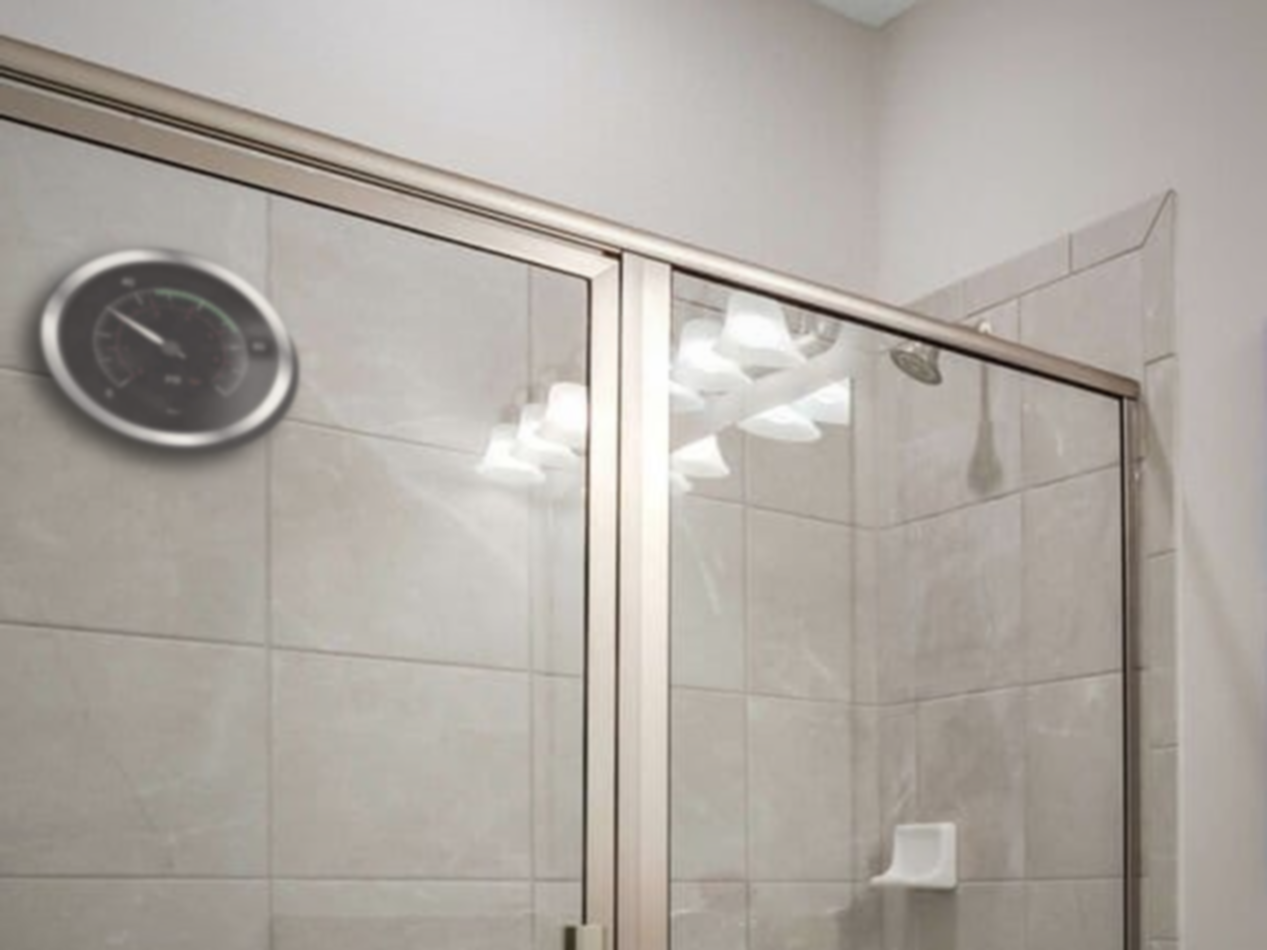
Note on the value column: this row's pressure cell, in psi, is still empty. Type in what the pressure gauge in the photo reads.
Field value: 30 psi
